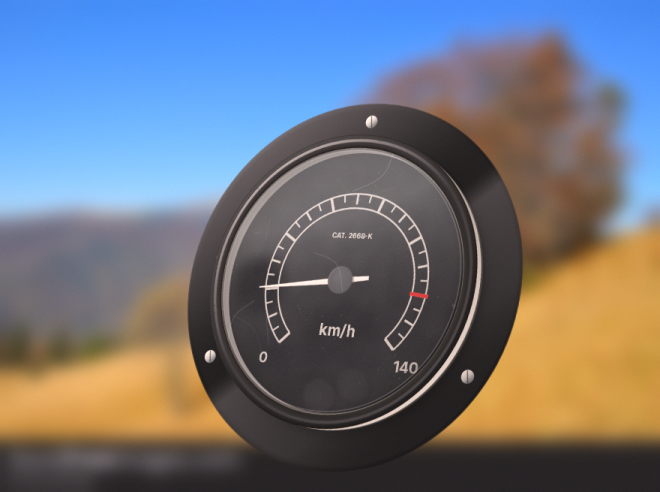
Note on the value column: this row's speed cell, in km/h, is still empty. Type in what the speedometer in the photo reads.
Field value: 20 km/h
